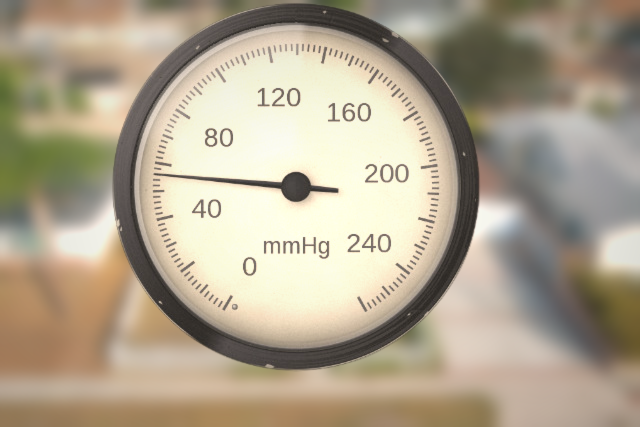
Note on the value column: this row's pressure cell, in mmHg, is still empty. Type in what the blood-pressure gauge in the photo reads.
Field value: 56 mmHg
